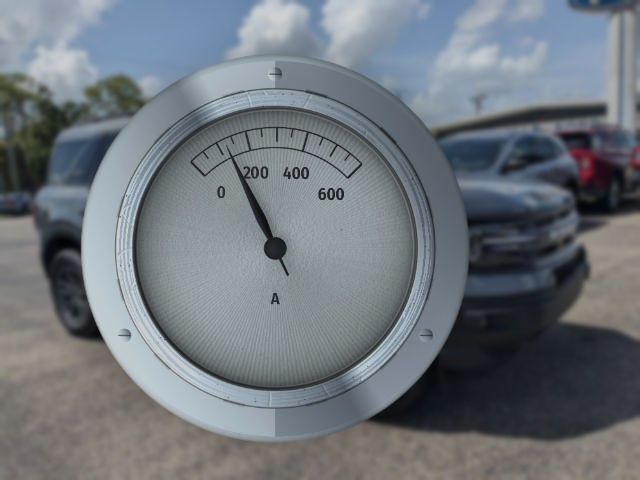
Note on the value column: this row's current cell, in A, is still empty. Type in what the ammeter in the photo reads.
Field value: 125 A
